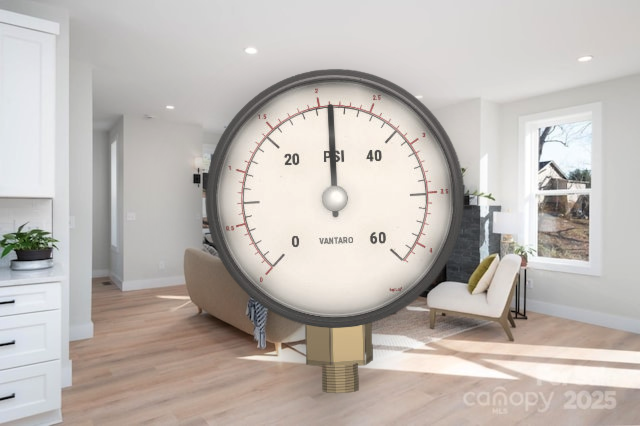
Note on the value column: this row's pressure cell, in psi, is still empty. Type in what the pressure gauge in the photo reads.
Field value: 30 psi
